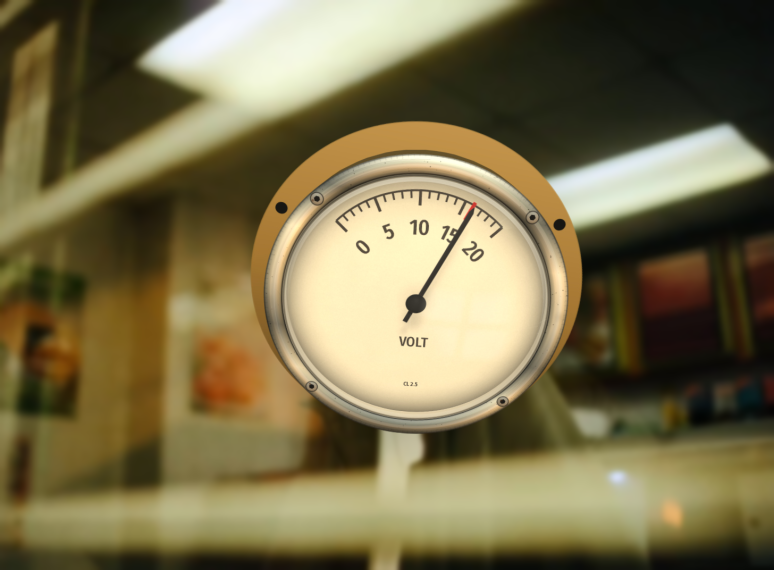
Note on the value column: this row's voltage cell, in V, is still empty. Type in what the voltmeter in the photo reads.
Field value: 16 V
